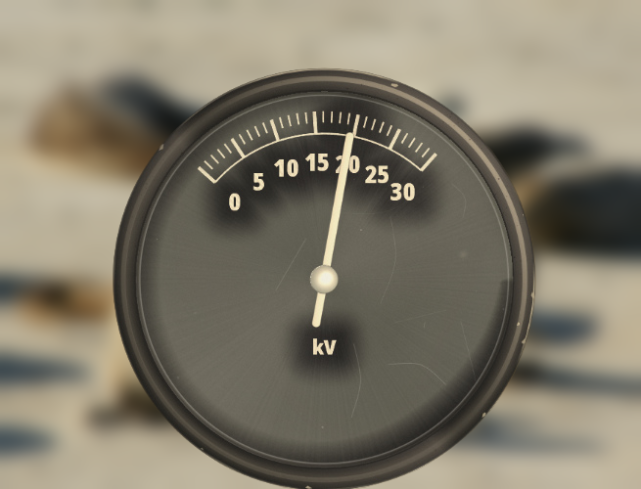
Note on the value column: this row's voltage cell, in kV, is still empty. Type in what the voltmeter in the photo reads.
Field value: 19.5 kV
